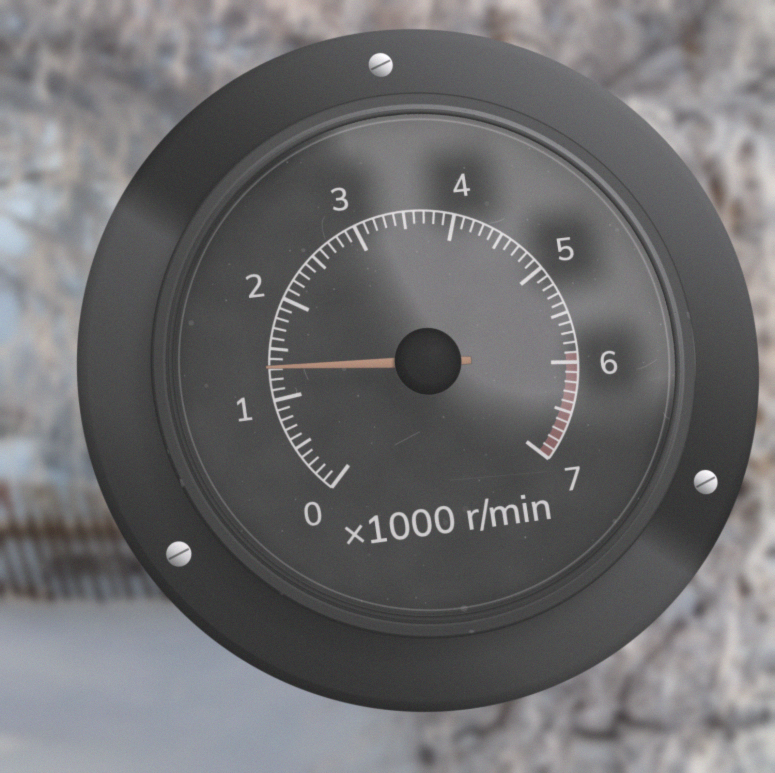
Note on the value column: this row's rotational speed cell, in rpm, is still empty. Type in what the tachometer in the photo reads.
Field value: 1300 rpm
